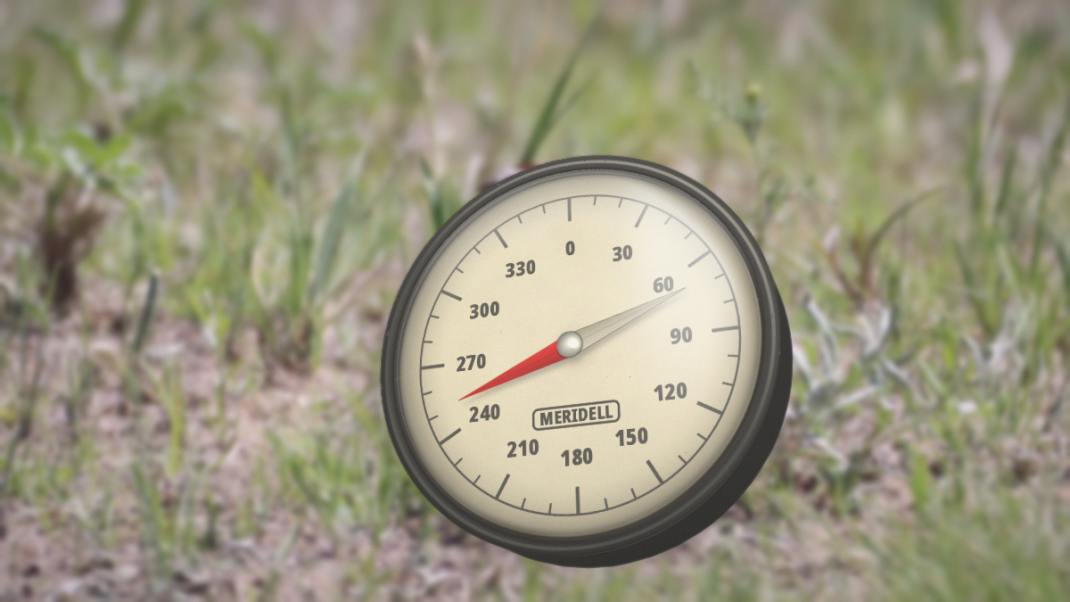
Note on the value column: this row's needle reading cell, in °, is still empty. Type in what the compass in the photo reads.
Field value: 250 °
